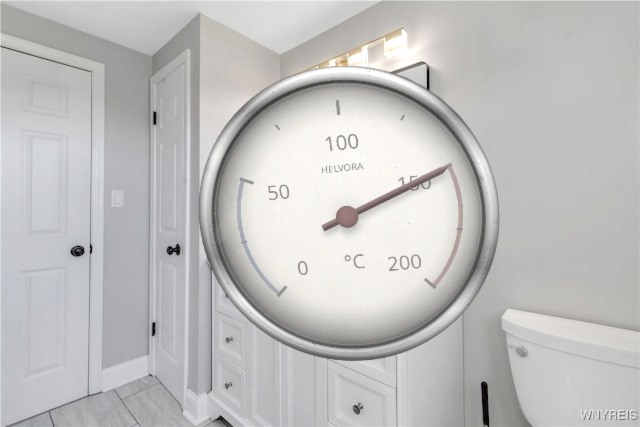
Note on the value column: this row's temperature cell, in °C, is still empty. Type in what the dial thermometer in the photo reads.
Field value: 150 °C
